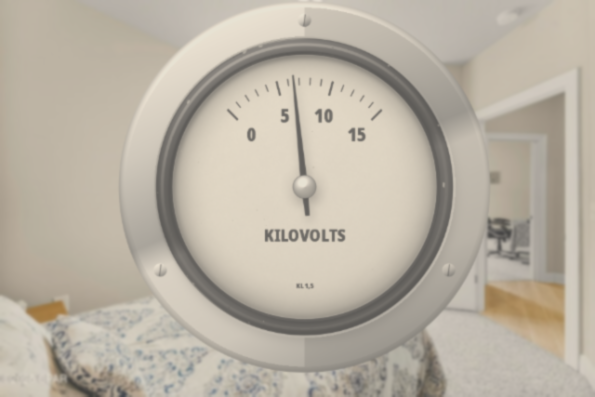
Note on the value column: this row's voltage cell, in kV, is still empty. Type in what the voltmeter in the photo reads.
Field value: 6.5 kV
